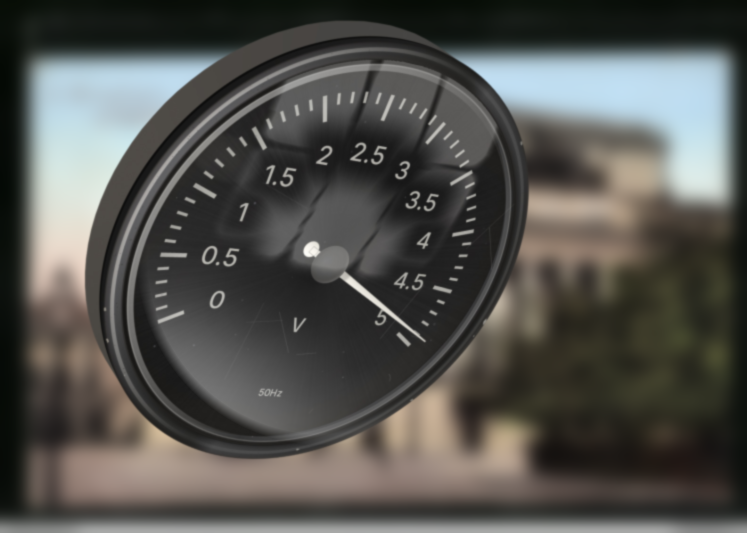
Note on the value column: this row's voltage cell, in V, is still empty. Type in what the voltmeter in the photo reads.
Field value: 4.9 V
